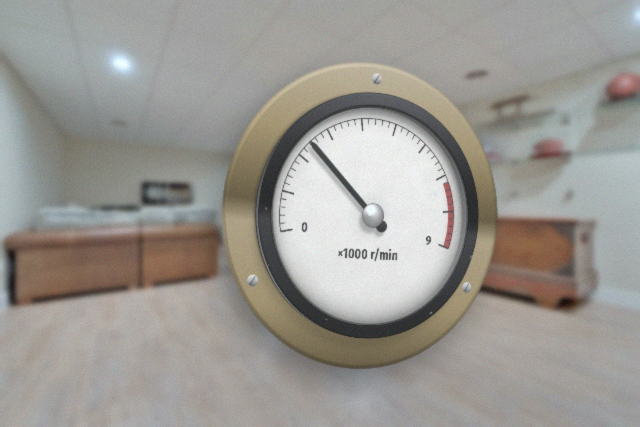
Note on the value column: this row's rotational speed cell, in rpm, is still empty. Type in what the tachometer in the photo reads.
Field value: 2400 rpm
